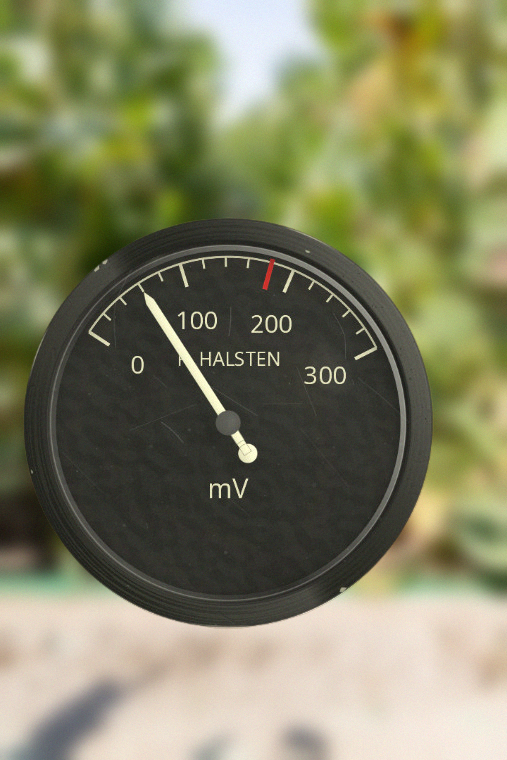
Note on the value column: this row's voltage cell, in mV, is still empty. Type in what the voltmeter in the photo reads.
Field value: 60 mV
